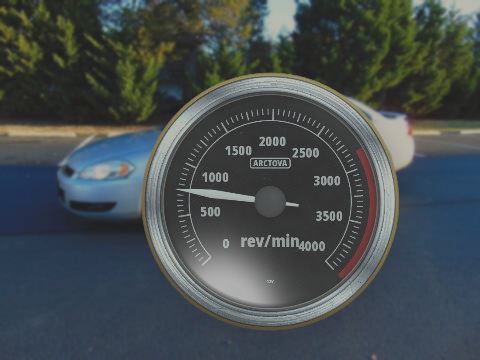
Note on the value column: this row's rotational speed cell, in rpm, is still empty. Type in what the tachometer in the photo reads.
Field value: 750 rpm
